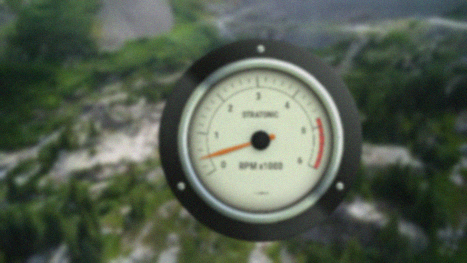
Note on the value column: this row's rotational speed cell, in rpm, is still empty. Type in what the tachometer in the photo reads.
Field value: 400 rpm
